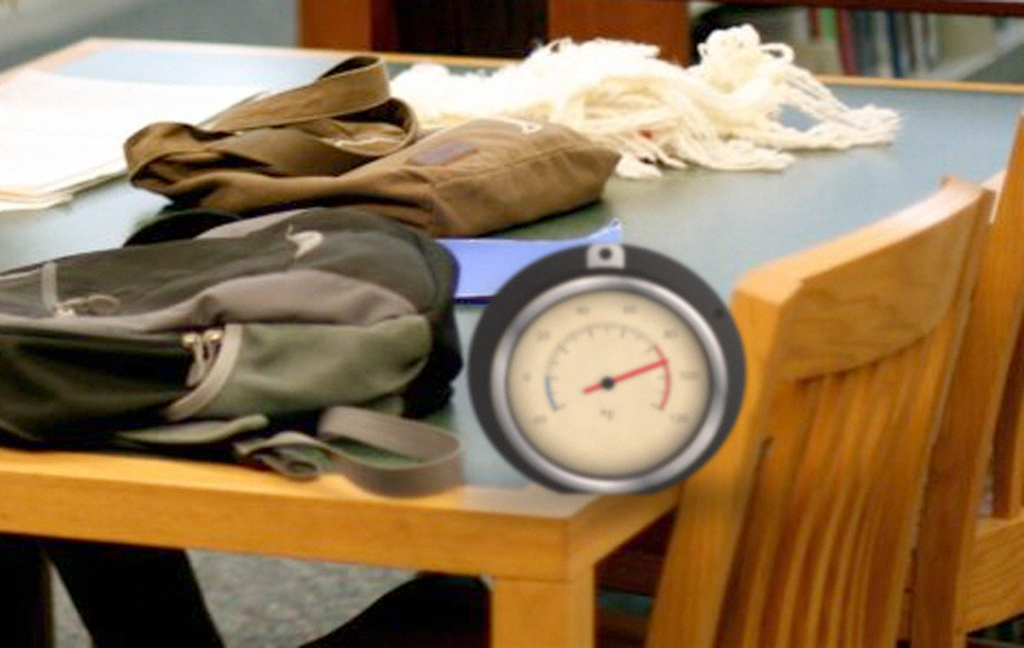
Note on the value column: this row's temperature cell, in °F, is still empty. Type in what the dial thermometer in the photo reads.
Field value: 90 °F
